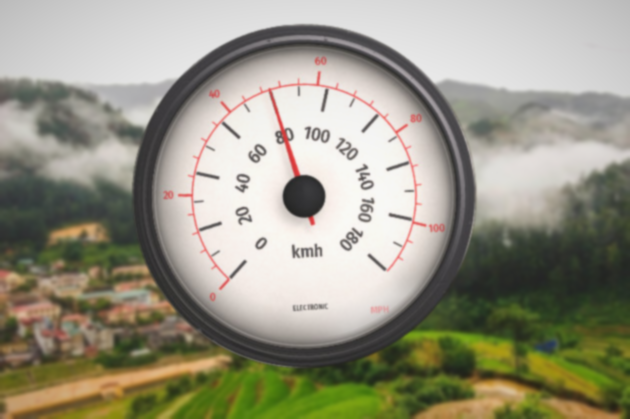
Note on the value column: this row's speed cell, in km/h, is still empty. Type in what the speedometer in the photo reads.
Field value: 80 km/h
